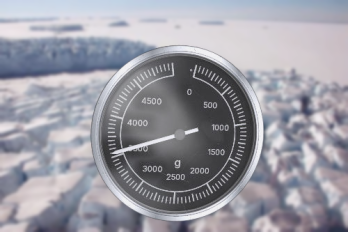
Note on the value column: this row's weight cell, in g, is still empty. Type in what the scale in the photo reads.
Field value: 3550 g
